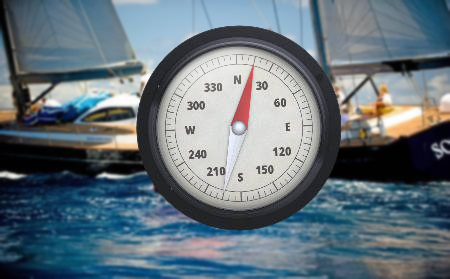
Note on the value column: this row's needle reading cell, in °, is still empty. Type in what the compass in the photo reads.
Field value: 15 °
